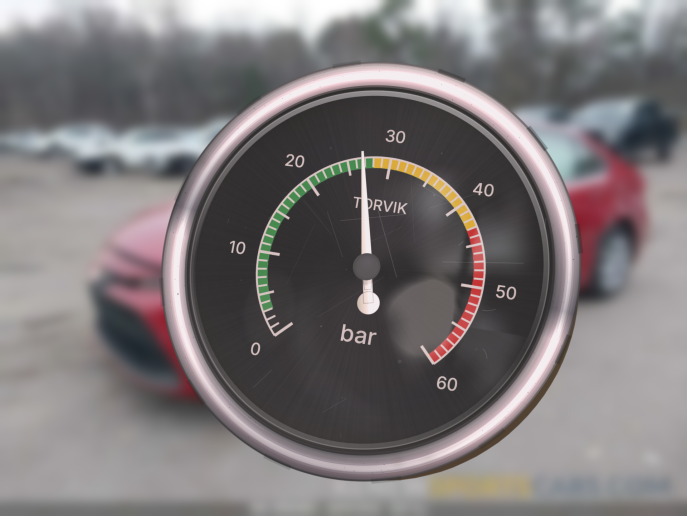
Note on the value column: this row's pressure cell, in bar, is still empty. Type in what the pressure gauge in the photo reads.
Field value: 27 bar
